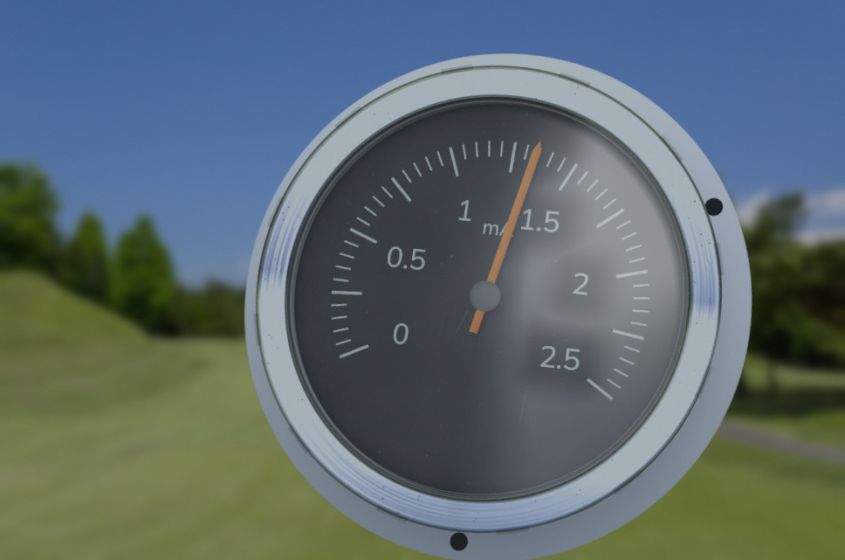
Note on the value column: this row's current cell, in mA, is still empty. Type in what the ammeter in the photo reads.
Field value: 1.35 mA
